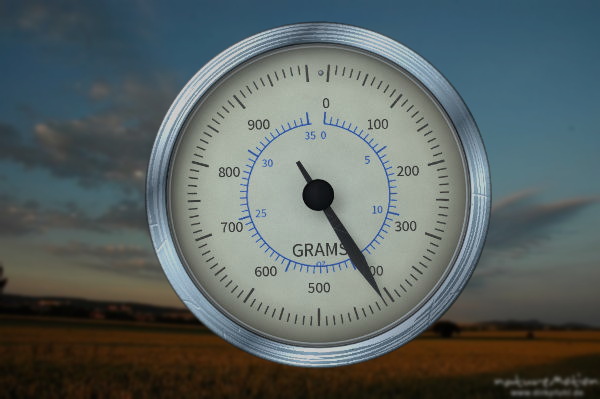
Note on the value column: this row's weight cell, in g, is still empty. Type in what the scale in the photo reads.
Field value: 410 g
